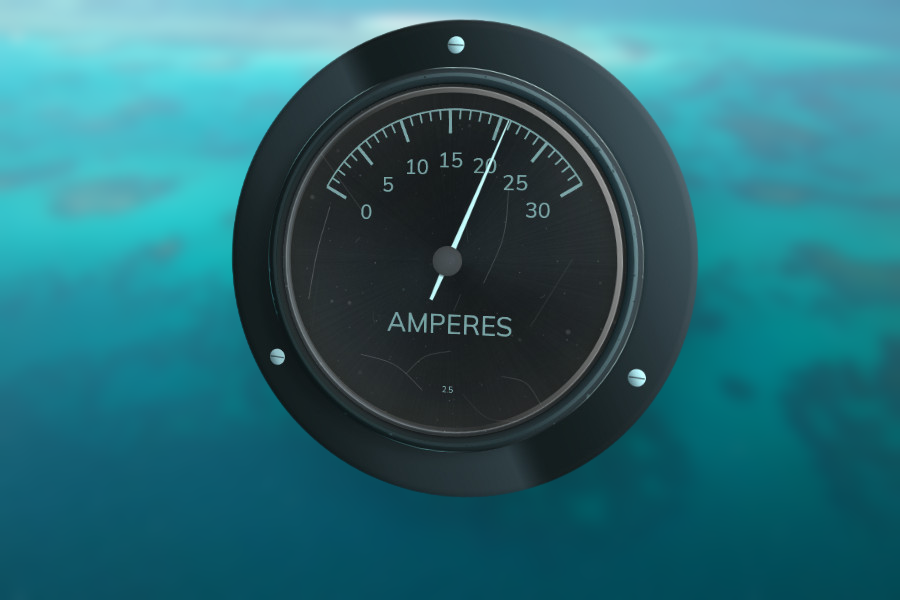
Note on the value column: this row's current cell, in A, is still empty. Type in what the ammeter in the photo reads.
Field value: 21 A
